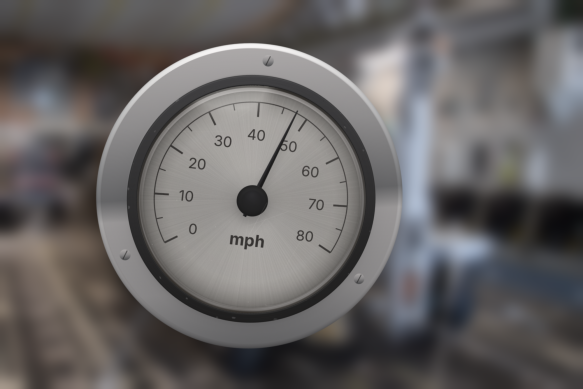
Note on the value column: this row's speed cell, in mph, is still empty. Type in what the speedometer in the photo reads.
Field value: 47.5 mph
